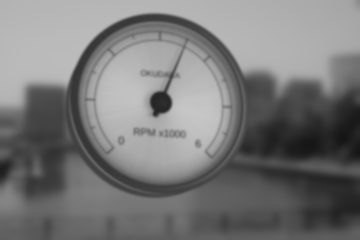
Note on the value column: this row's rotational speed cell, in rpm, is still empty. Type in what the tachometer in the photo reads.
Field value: 3500 rpm
